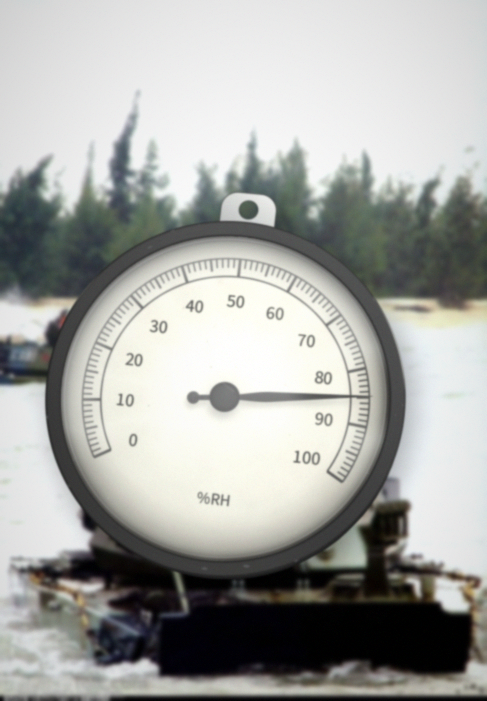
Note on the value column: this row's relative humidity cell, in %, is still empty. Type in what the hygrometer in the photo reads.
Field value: 85 %
